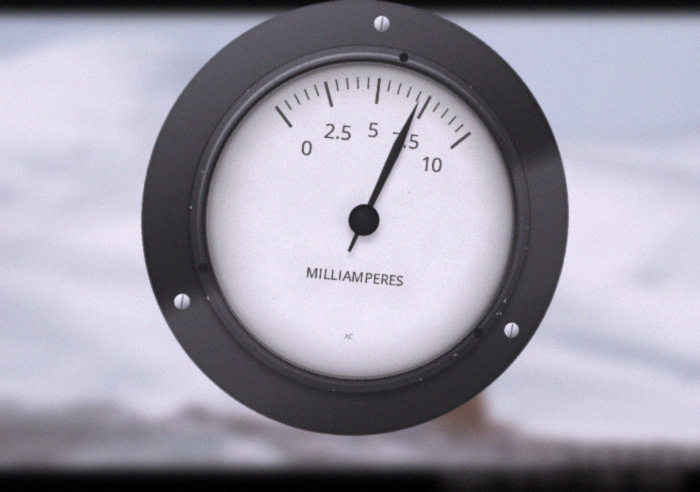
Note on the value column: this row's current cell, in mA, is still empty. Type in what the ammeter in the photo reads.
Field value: 7 mA
